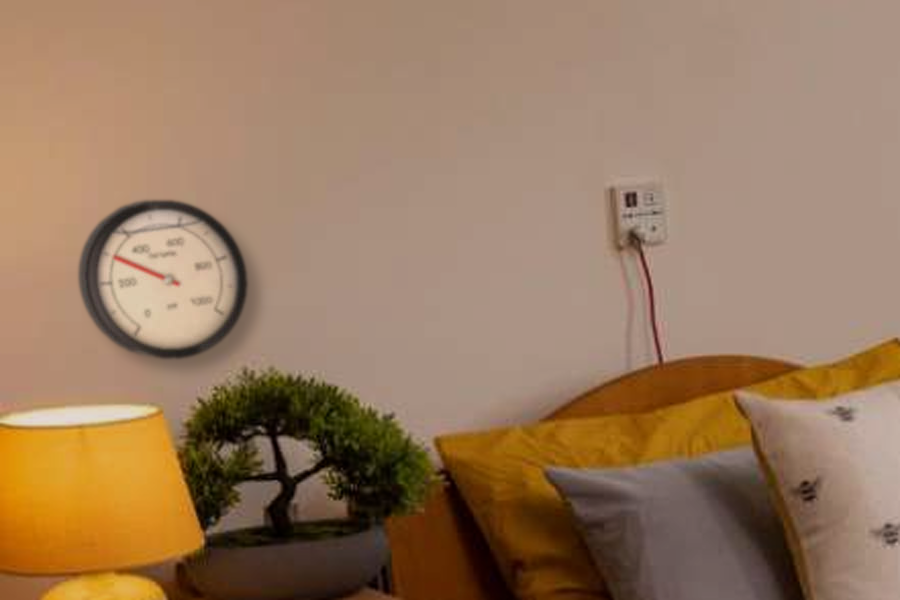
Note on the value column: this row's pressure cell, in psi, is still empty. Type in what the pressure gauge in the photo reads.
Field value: 300 psi
